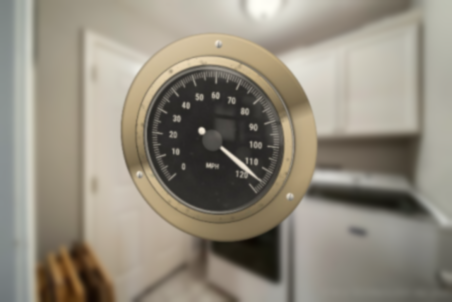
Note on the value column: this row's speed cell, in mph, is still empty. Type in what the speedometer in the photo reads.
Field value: 115 mph
